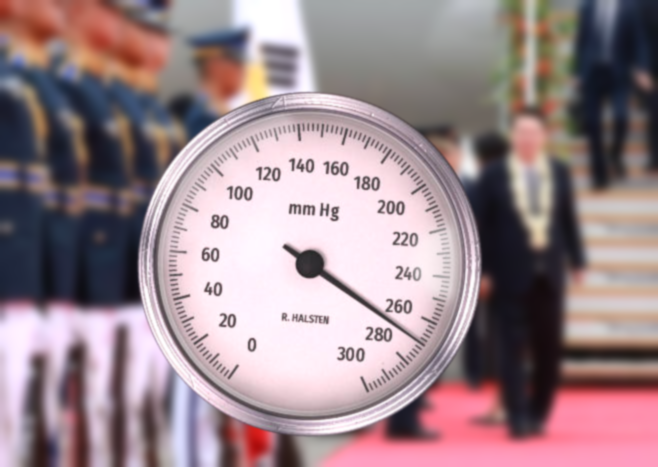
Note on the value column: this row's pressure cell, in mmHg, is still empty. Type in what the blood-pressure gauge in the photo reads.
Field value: 270 mmHg
